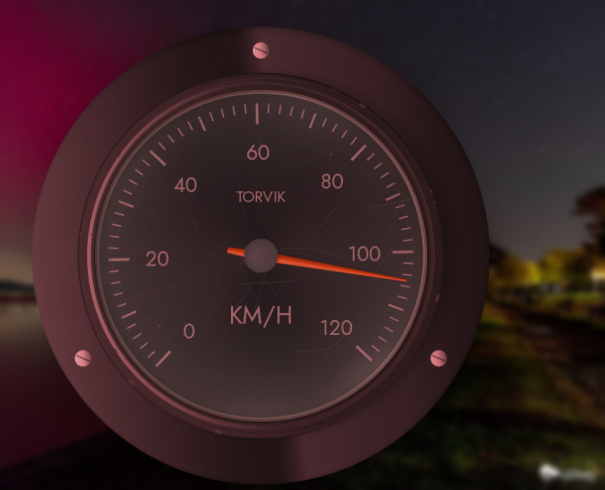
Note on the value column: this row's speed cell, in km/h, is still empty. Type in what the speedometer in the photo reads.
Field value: 105 km/h
